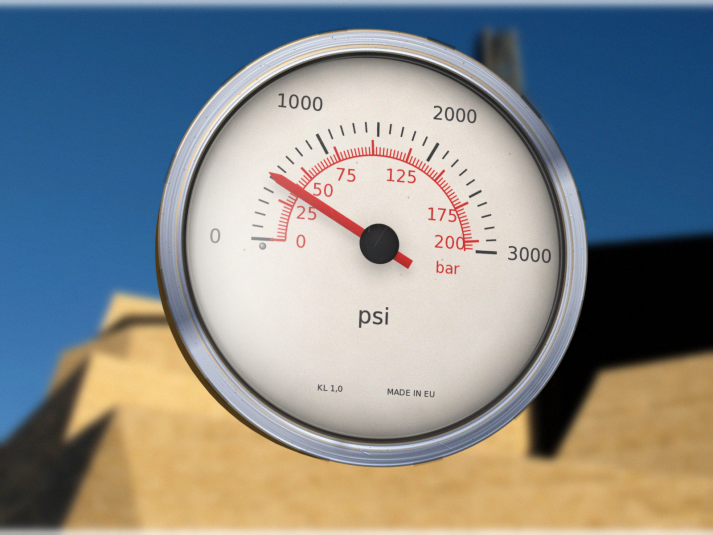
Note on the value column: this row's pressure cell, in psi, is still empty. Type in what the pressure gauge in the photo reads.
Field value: 500 psi
